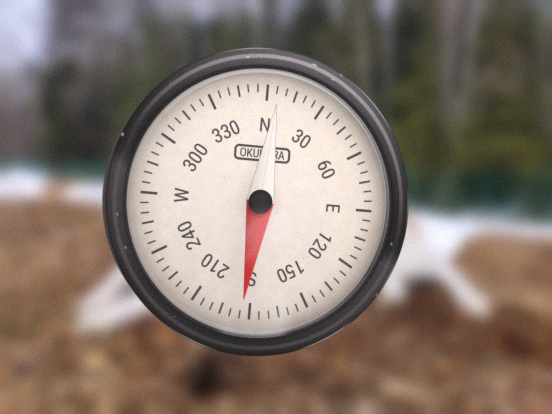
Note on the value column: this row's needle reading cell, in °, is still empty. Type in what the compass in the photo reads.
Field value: 185 °
